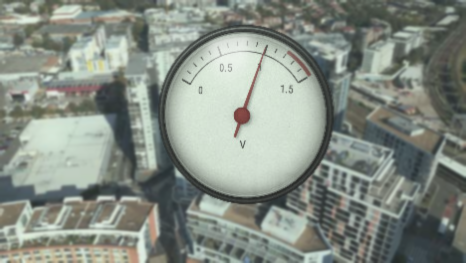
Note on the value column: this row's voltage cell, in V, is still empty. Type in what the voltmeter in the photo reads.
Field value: 1 V
